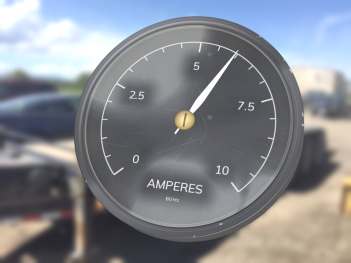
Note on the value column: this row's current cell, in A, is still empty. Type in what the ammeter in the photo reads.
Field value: 6 A
